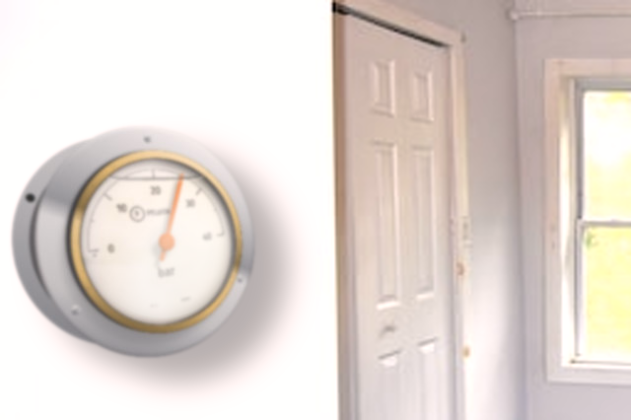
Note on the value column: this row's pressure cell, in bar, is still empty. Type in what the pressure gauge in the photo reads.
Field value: 25 bar
